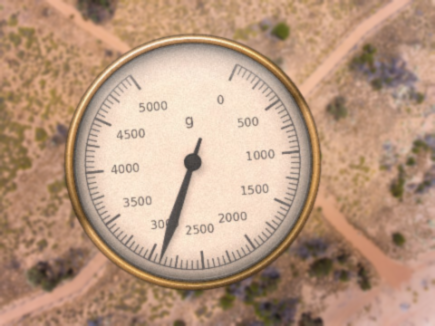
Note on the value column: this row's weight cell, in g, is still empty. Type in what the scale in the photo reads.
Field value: 2900 g
